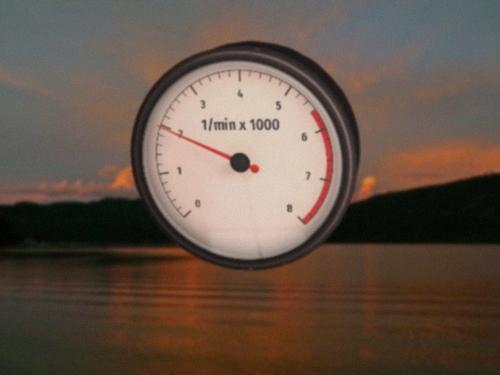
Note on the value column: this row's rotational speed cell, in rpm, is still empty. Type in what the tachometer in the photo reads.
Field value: 2000 rpm
